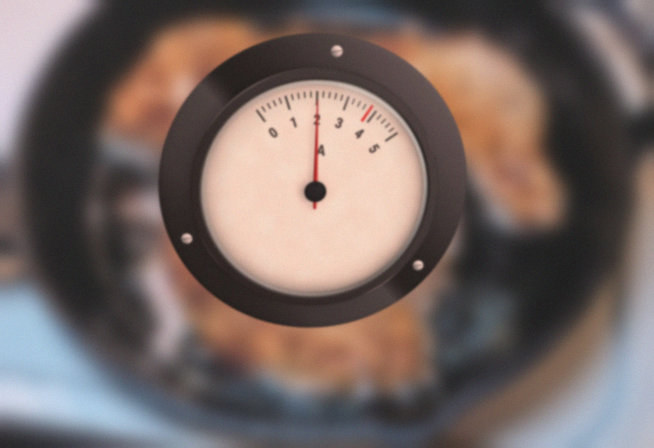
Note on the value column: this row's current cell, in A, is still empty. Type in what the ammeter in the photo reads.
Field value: 2 A
